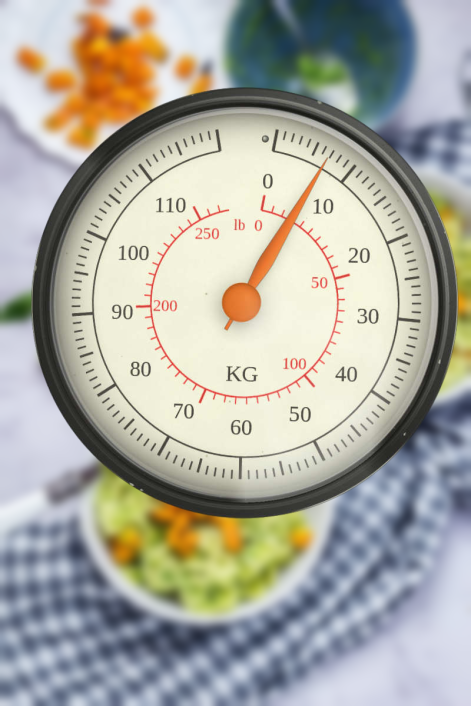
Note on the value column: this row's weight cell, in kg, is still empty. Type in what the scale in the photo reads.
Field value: 7 kg
